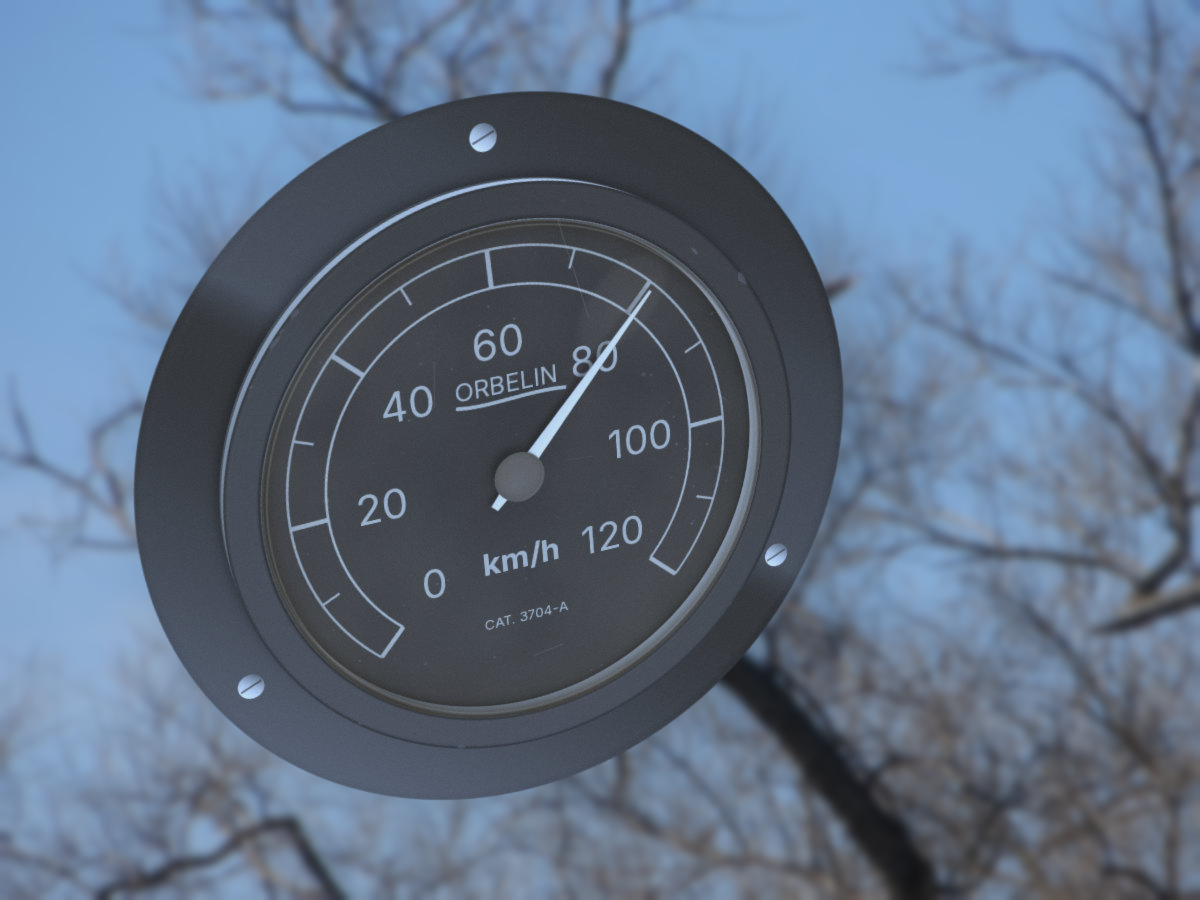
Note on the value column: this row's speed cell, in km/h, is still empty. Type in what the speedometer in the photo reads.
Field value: 80 km/h
